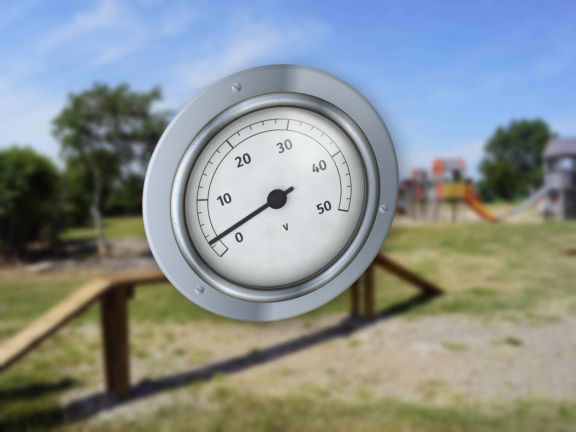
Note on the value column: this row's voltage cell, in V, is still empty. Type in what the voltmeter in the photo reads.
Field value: 3 V
